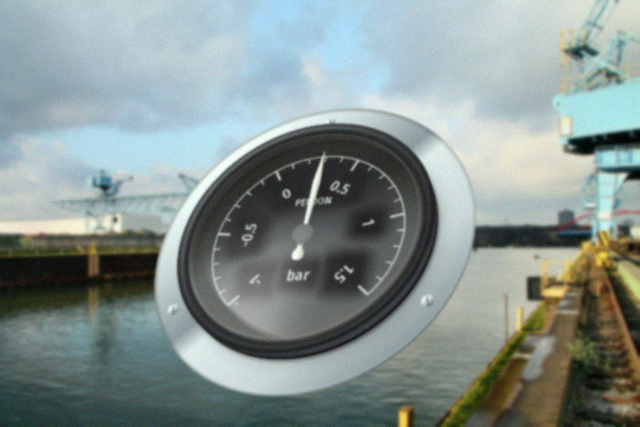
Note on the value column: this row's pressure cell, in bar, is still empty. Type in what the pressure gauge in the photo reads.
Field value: 0.3 bar
